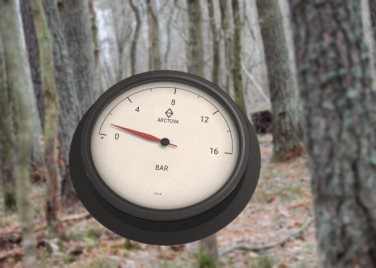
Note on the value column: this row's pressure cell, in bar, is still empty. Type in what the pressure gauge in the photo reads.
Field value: 1 bar
